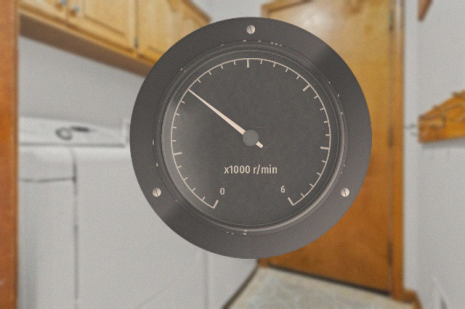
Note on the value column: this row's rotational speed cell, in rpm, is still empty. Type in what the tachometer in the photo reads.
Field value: 2000 rpm
